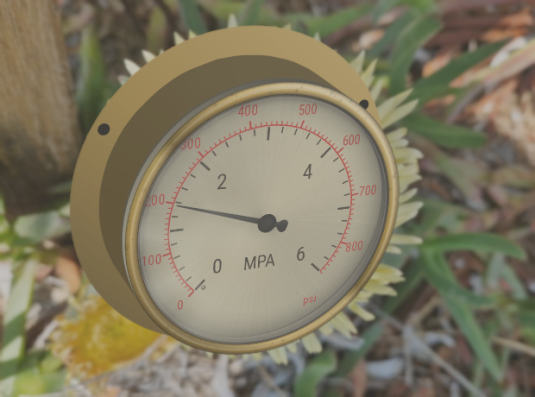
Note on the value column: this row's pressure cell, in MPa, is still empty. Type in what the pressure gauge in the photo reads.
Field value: 1.4 MPa
